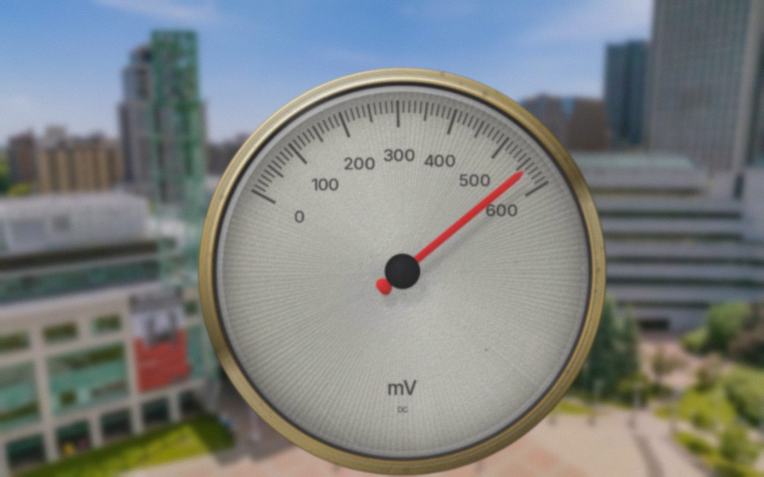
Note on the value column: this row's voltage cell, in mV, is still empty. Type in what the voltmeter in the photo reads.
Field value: 560 mV
